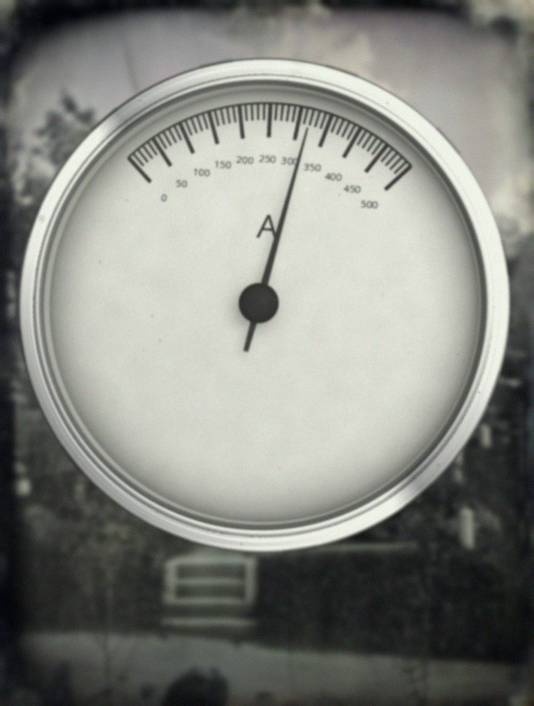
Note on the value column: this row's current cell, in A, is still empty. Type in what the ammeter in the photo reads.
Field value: 320 A
